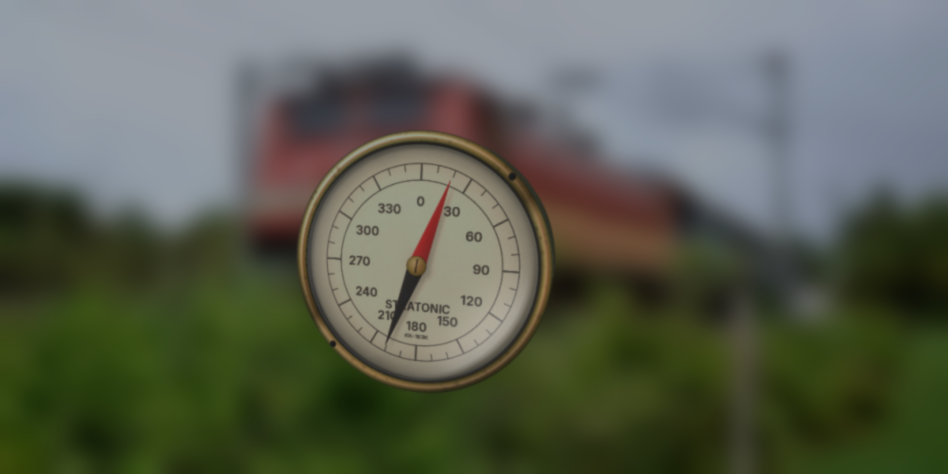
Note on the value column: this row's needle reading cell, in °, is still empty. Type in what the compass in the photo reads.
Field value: 20 °
